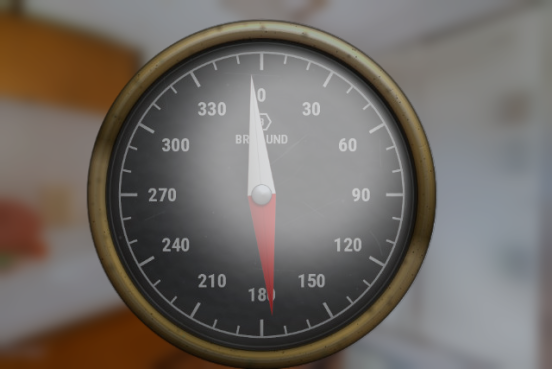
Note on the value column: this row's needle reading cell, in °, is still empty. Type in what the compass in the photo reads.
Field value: 175 °
